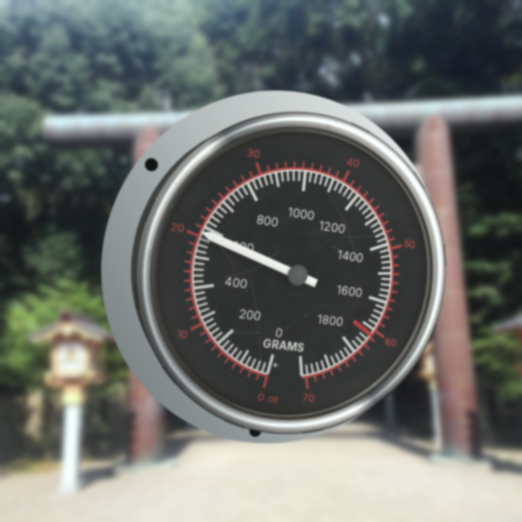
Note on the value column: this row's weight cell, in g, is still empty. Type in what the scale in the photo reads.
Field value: 580 g
